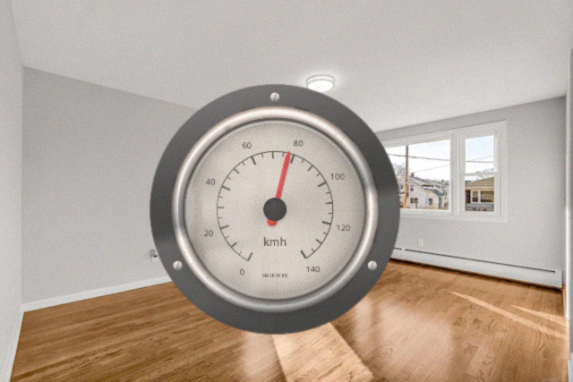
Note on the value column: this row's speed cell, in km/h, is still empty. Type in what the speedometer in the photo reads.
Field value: 77.5 km/h
